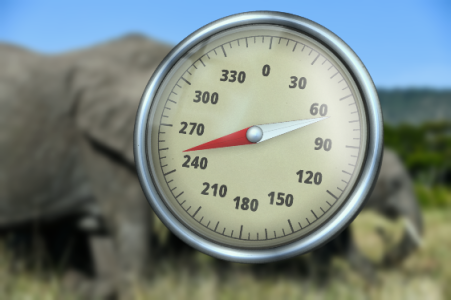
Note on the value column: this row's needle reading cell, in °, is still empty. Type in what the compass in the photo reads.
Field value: 250 °
